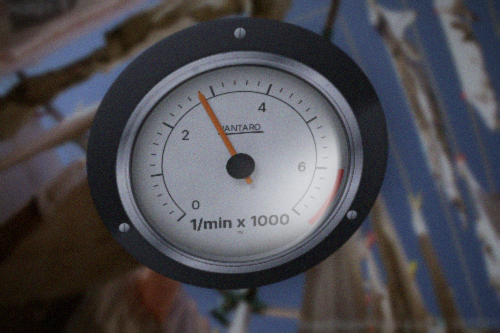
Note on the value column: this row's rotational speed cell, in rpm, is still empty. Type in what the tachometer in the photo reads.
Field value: 2800 rpm
